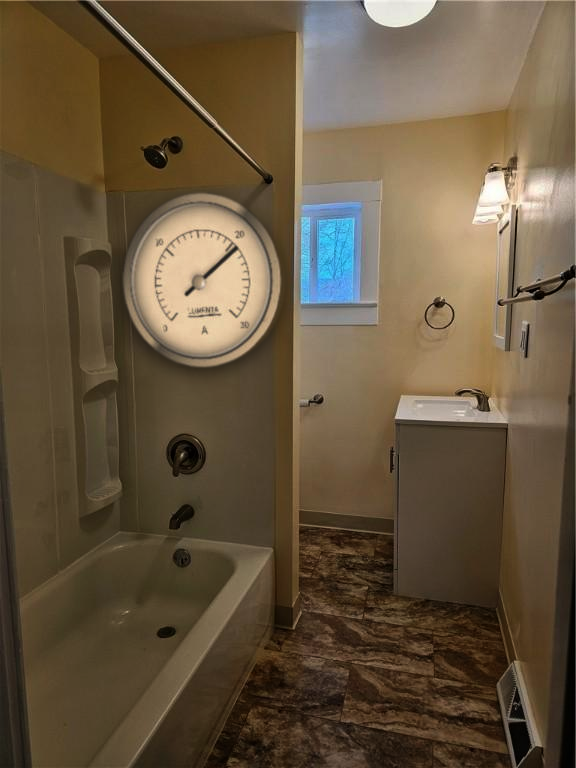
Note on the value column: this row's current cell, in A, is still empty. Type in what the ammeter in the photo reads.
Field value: 21 A
